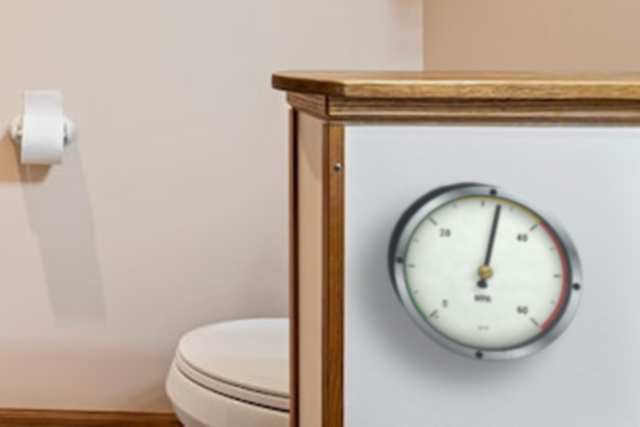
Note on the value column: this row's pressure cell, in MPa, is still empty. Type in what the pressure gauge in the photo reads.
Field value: 32.5 MPa
